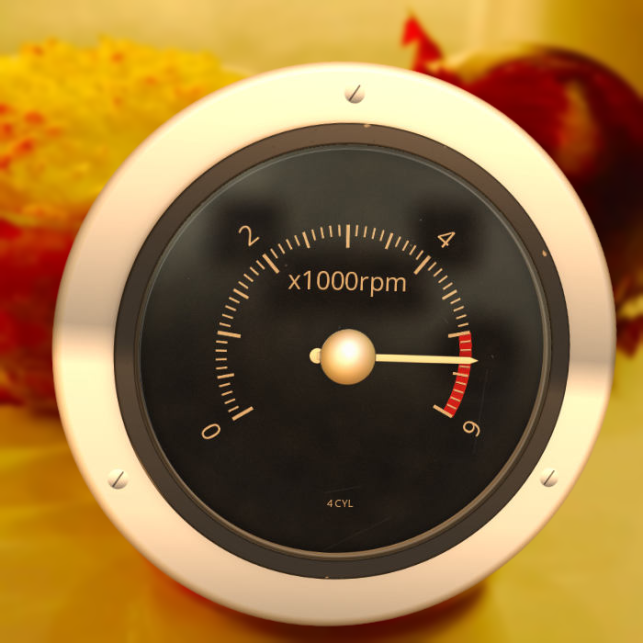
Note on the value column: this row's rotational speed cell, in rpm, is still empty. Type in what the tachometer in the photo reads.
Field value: 5300 rpm
